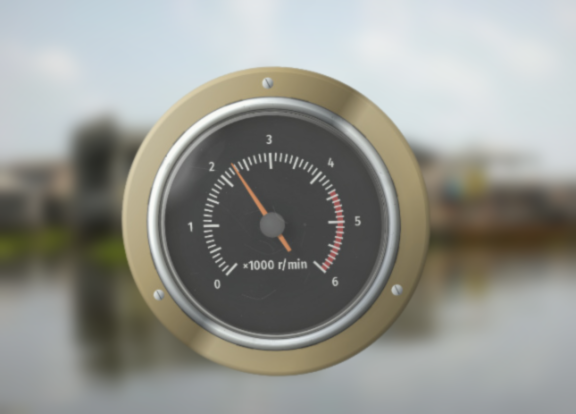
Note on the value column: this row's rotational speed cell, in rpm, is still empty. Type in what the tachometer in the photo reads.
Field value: 2300 rpm
